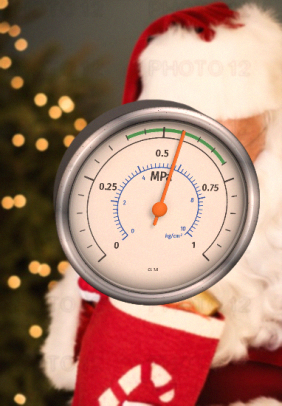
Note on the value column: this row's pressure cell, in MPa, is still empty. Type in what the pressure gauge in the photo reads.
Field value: 0.55 MPa
